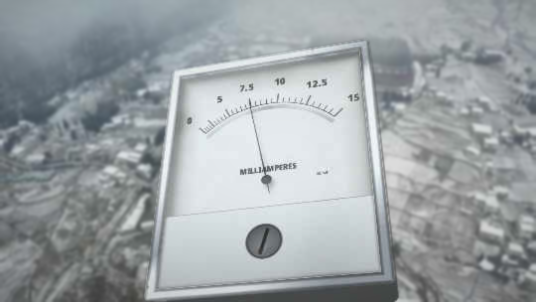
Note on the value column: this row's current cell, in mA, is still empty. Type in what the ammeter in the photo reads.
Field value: 7.5 mA
